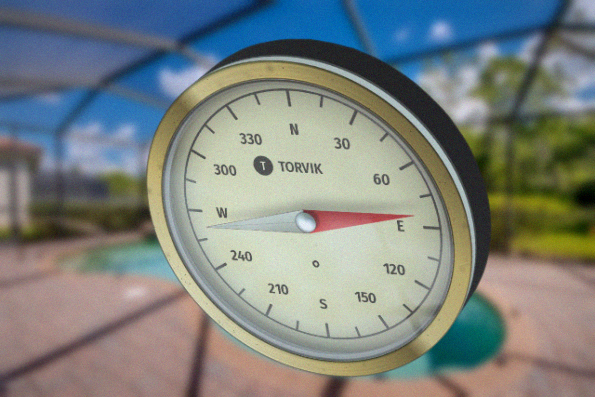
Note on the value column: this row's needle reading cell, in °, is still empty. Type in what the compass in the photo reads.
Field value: 82.5 °
